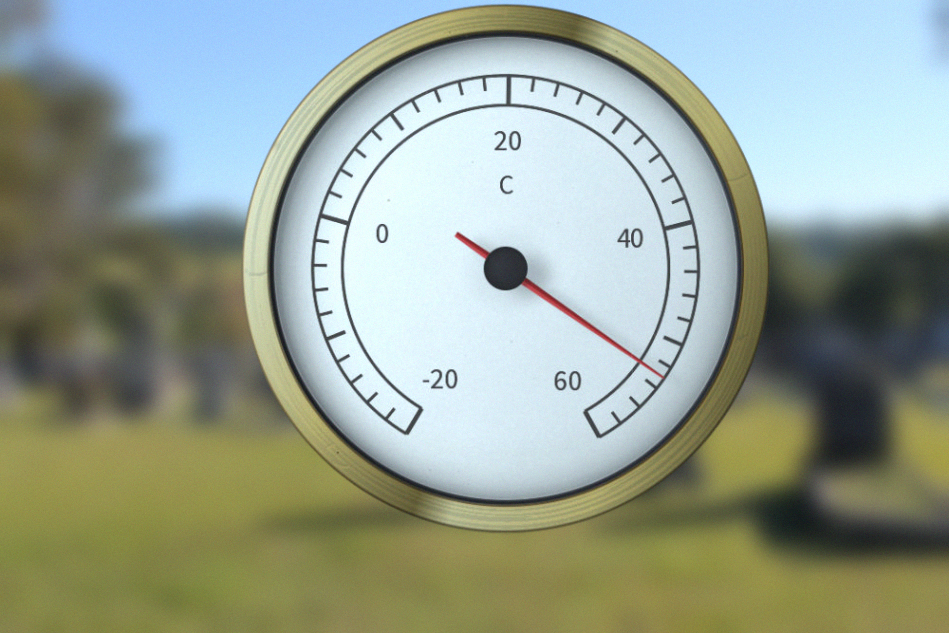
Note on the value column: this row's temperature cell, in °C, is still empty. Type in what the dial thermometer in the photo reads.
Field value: 53 °C
